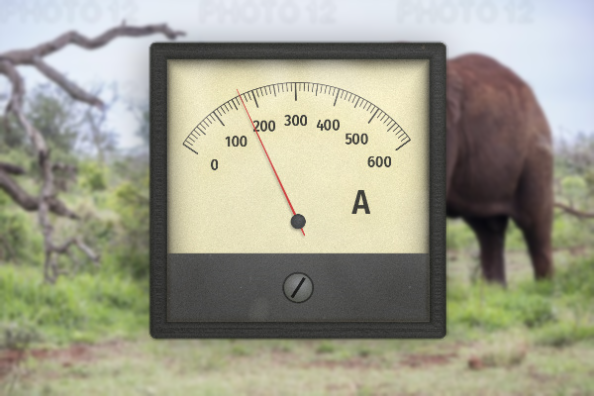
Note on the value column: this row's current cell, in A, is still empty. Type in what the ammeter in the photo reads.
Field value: 170 A
